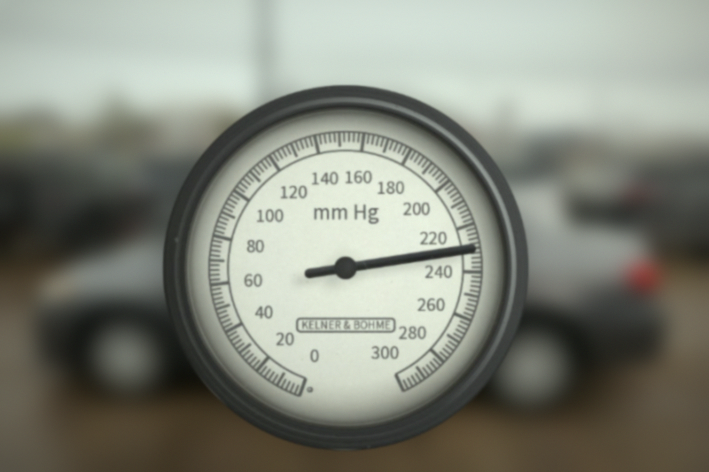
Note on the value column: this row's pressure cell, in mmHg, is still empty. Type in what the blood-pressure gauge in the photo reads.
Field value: 230 mmHg
